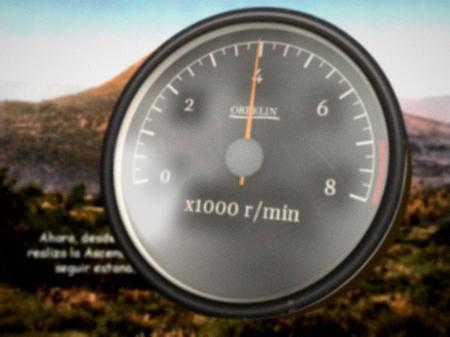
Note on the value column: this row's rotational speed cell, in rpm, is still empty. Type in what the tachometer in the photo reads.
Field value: 4000 rpm
